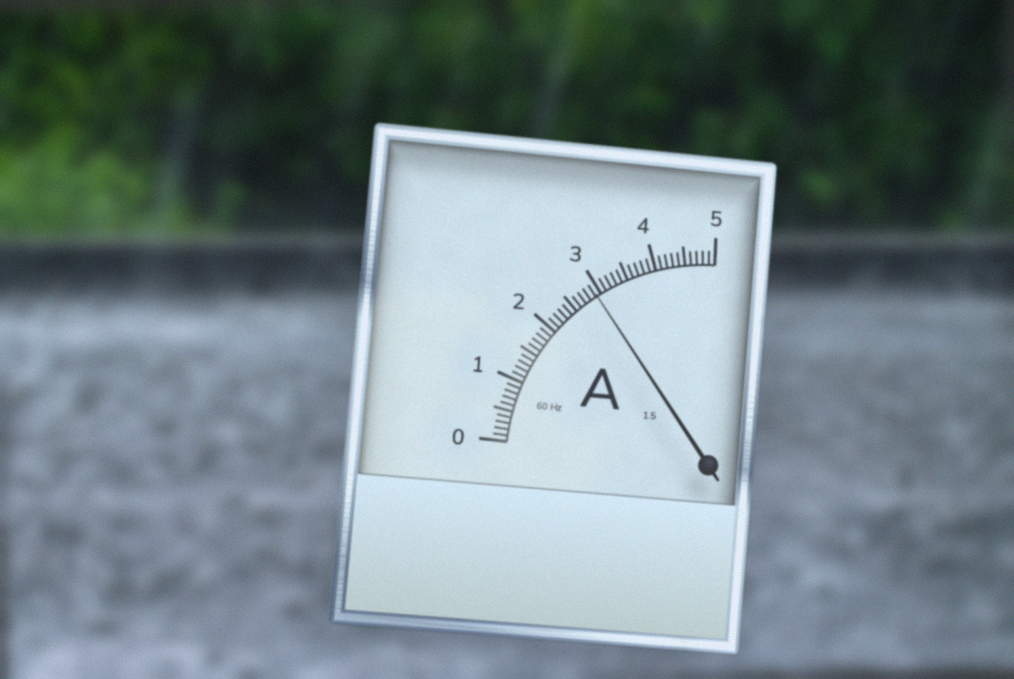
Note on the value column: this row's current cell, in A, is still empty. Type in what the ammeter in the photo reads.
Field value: 2.9 A
